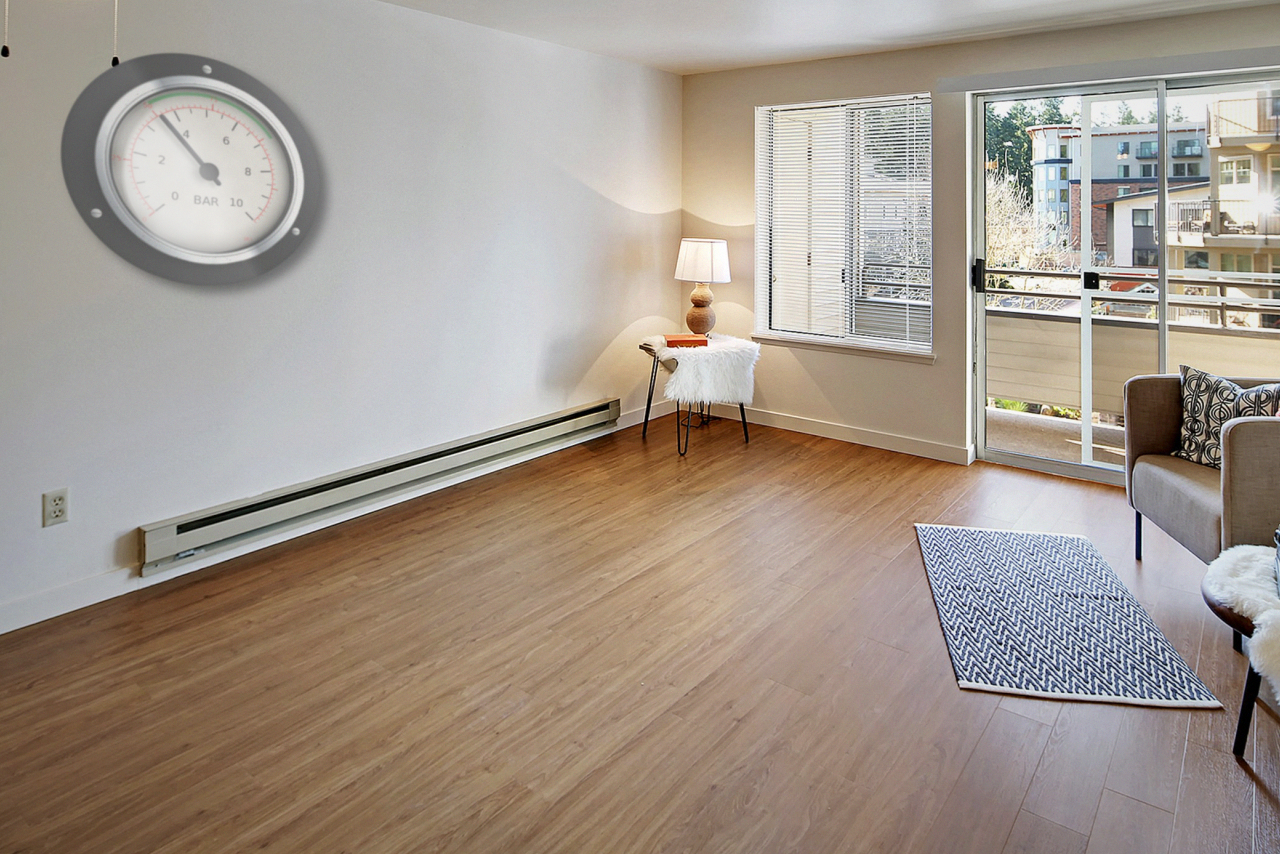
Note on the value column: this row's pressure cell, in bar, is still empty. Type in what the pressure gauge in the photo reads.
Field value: 3.5 bar
